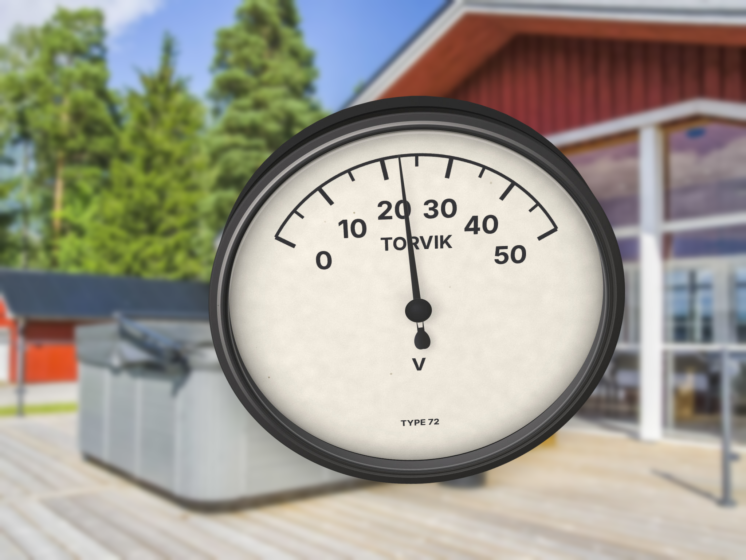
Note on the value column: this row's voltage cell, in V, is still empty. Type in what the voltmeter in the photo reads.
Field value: 22.5 V
